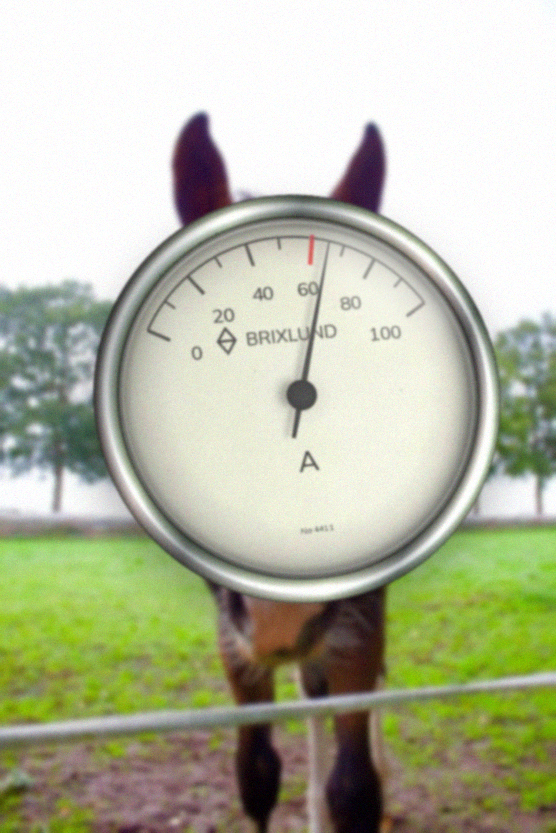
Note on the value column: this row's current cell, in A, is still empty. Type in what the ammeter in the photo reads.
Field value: 65 A
